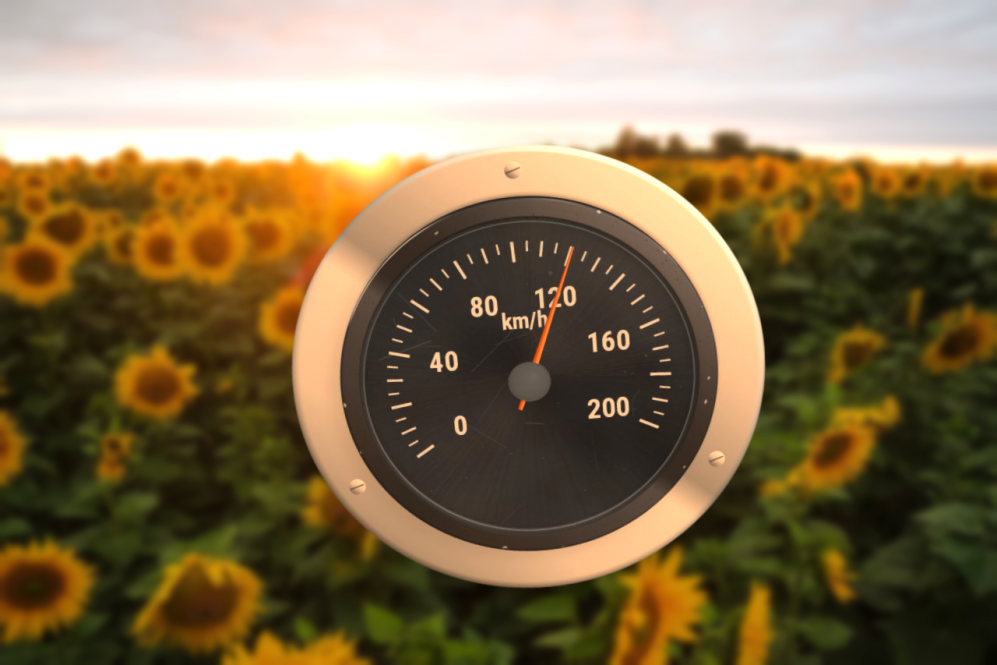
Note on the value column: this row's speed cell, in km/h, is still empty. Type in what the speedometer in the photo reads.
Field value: 120 km/h
